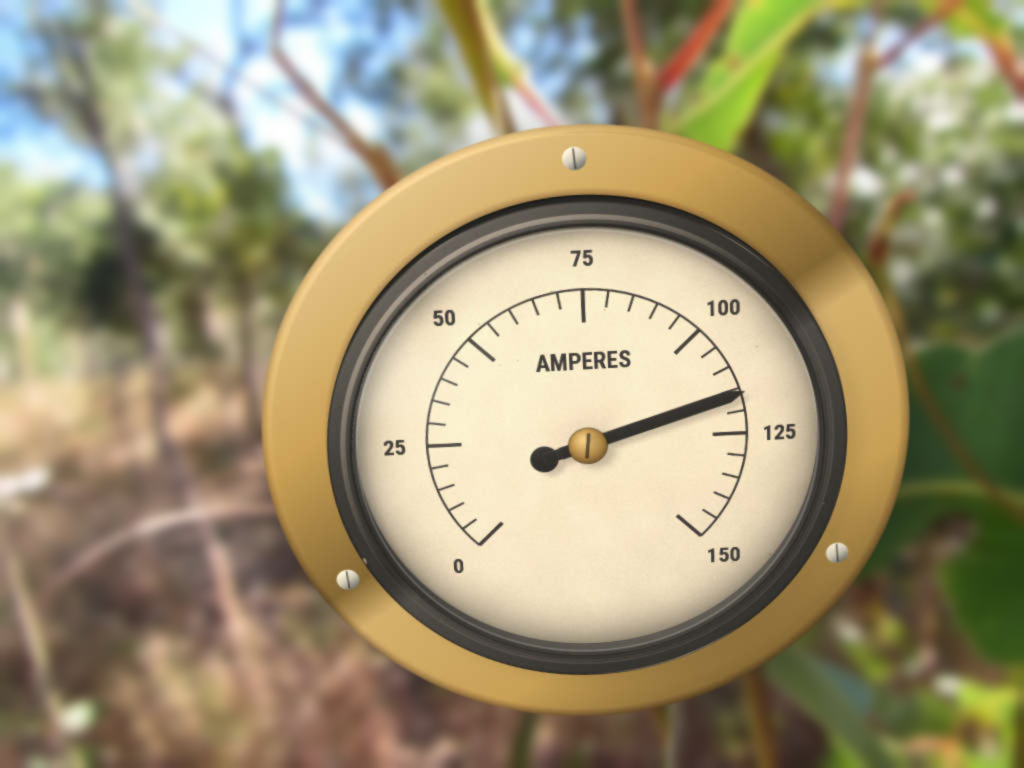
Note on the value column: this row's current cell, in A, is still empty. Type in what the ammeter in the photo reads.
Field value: 115 A
